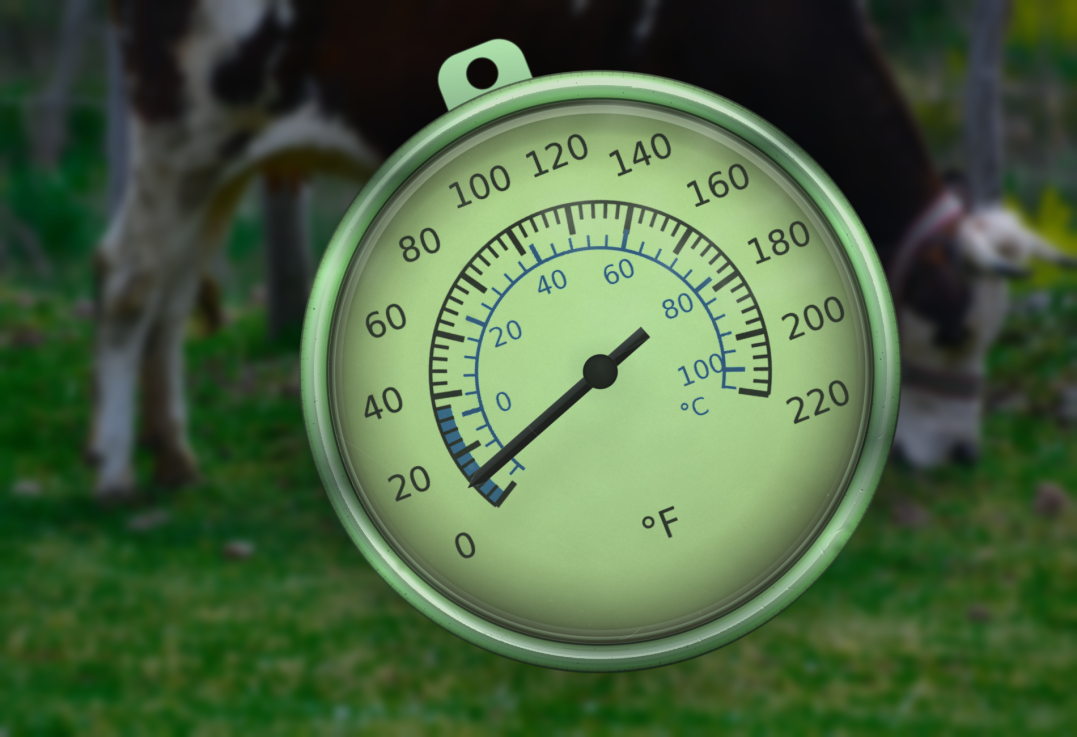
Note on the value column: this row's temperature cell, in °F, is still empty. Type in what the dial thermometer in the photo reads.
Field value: 10 °F
